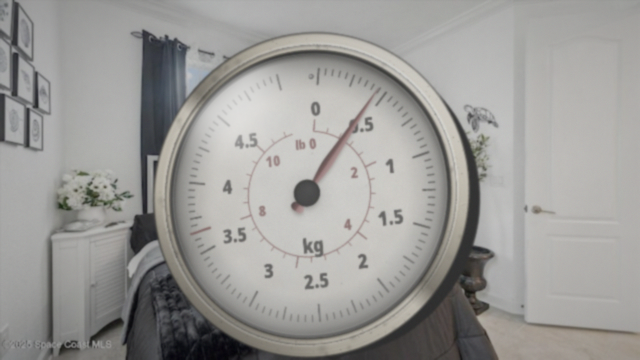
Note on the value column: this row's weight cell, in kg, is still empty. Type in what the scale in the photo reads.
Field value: 0.45 kg
